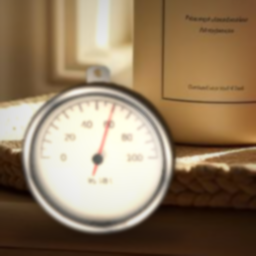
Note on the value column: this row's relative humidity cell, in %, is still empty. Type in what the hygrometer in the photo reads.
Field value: 60 %
